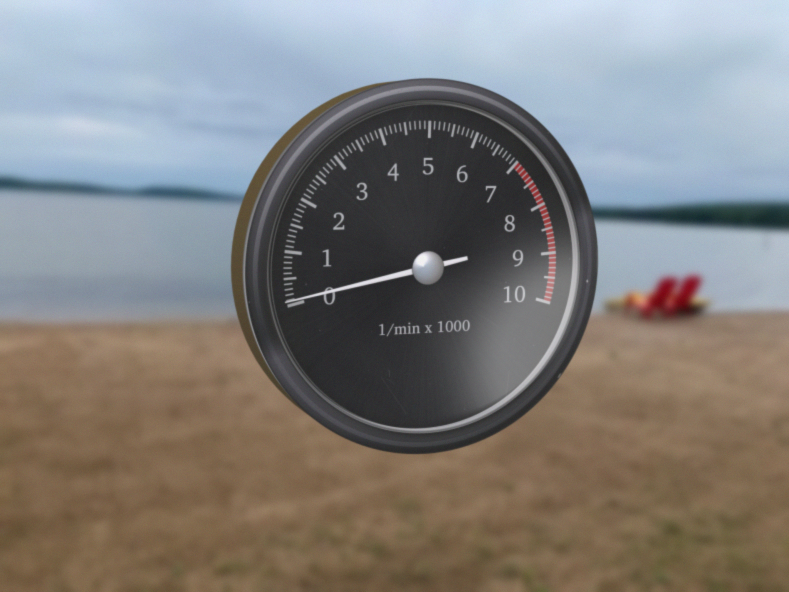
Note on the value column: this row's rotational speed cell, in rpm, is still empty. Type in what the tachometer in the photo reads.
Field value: 100 rpm
